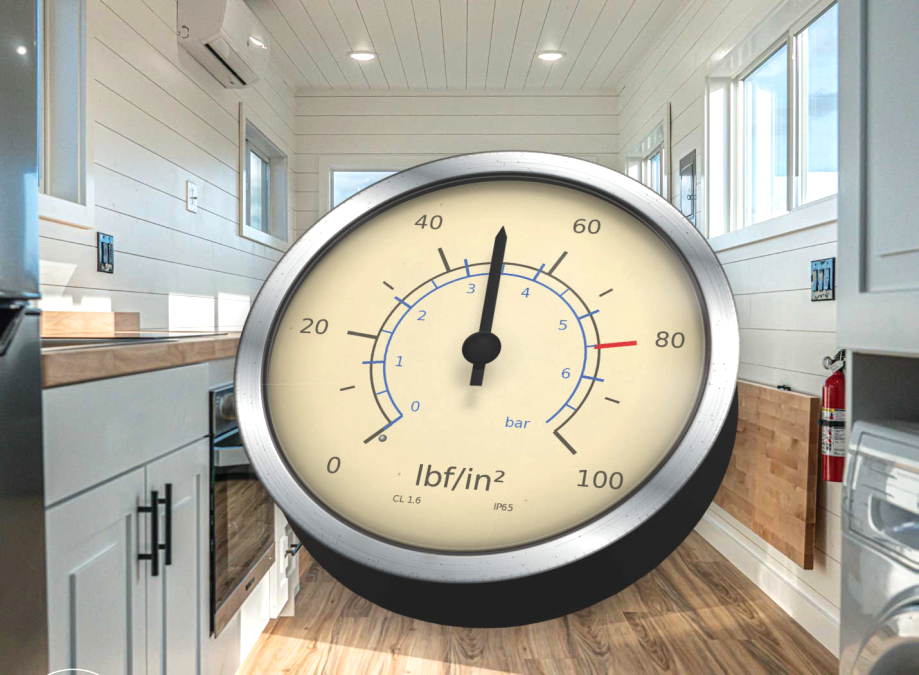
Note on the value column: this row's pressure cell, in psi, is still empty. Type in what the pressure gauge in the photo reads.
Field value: 50 psi
